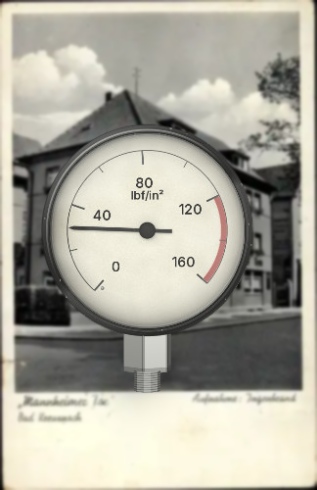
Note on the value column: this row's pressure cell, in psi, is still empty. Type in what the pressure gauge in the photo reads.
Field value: 30 psi
